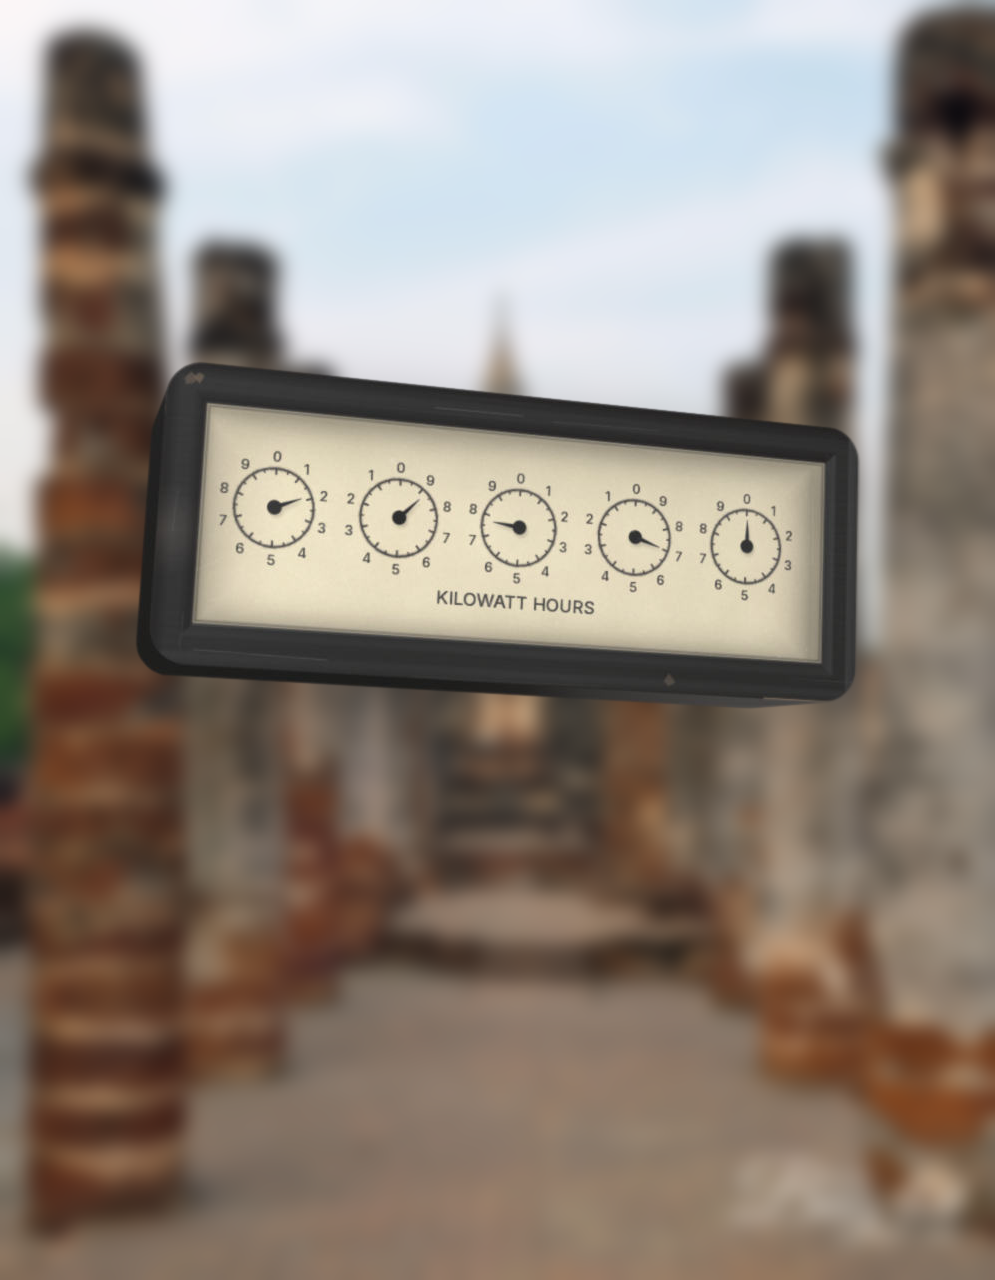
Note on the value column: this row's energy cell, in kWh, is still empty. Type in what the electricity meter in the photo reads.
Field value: 18770 kWh
